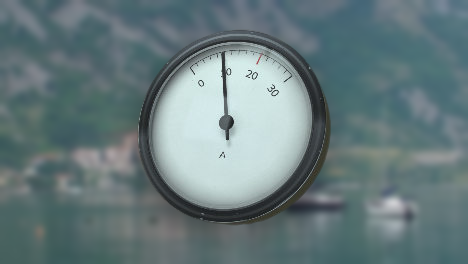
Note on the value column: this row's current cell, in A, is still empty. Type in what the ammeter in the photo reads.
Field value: 10 A
